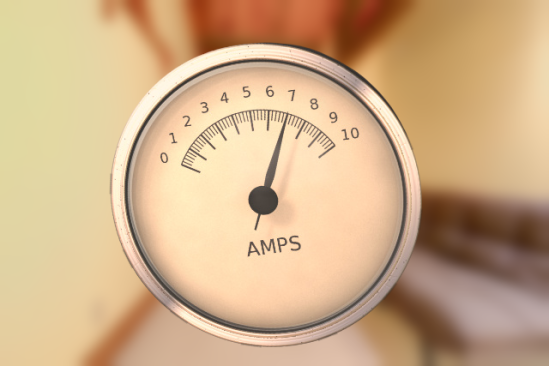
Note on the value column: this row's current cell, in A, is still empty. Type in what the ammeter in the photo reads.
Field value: 7 A
